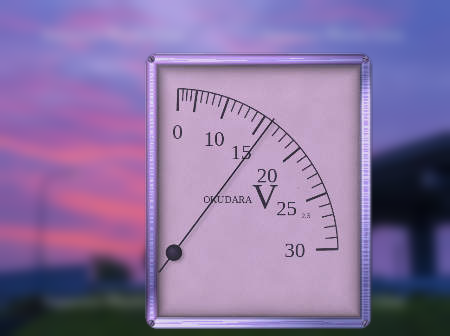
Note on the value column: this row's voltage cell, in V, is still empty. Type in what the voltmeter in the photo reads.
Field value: 16 V
